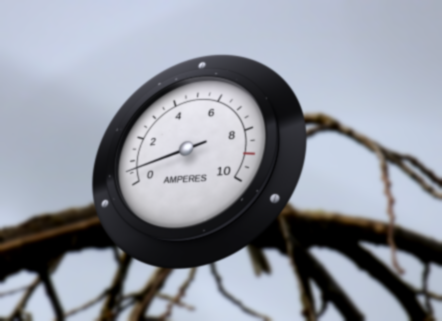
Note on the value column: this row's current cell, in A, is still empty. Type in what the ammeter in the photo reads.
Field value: 0.5 A
